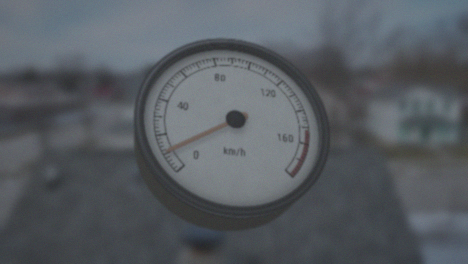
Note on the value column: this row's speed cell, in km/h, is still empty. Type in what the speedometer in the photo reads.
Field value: 10 km/h
